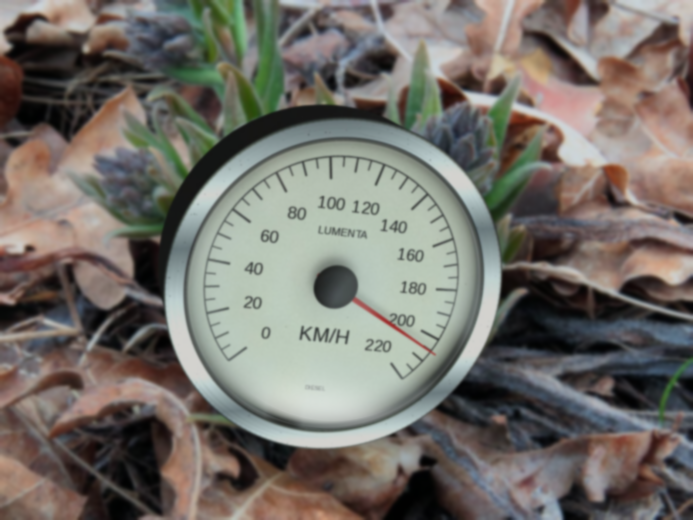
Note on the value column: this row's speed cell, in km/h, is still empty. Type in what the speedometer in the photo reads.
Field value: 205 km/h
